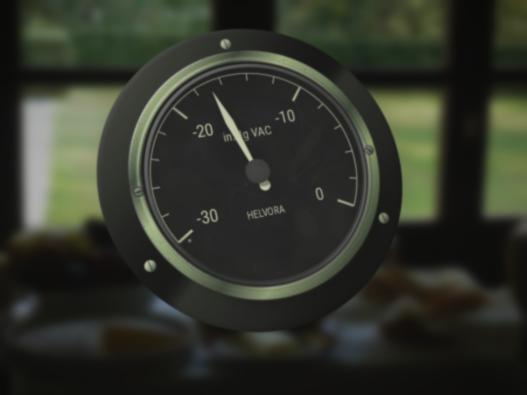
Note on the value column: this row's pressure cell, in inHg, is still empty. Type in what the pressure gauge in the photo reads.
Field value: -17 inHg
